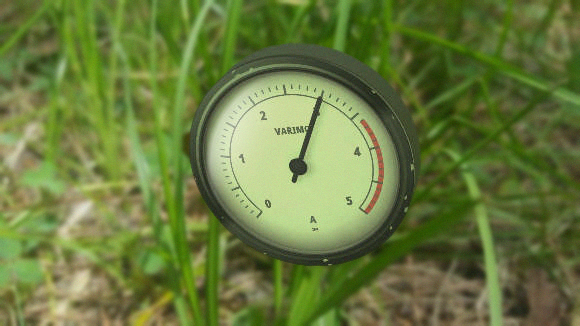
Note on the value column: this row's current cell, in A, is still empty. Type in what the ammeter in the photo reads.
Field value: 3 A
